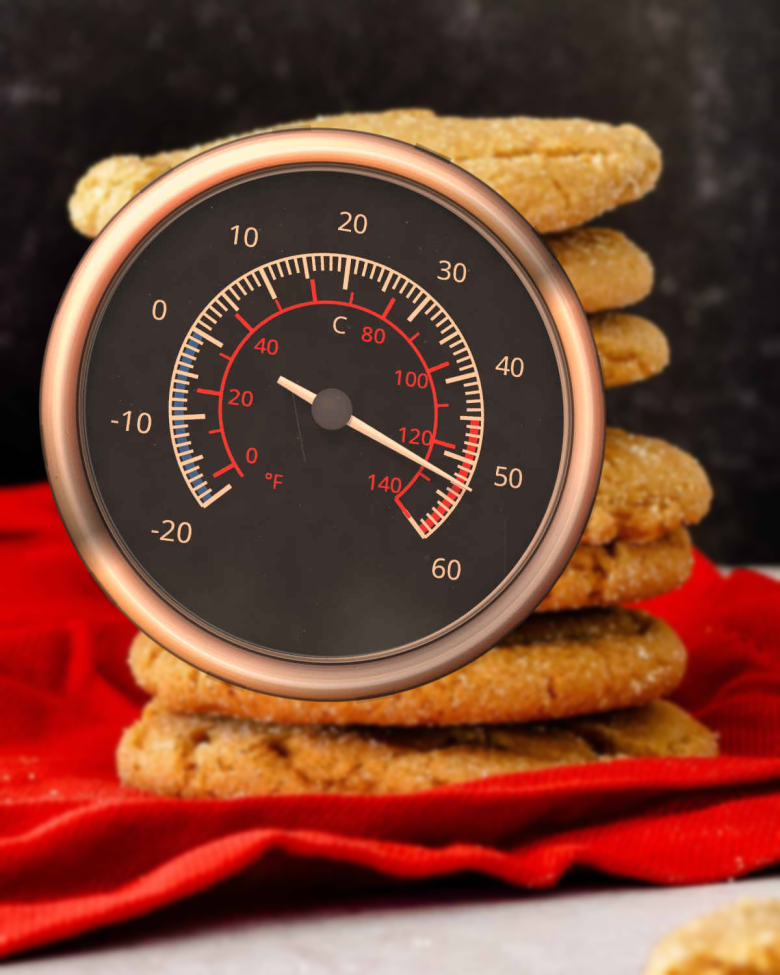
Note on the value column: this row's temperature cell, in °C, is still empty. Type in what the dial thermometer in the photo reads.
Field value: 53 °C
